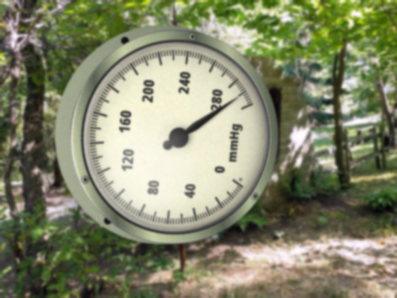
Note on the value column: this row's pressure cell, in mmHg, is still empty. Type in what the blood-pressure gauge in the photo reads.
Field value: 290 mmHg
